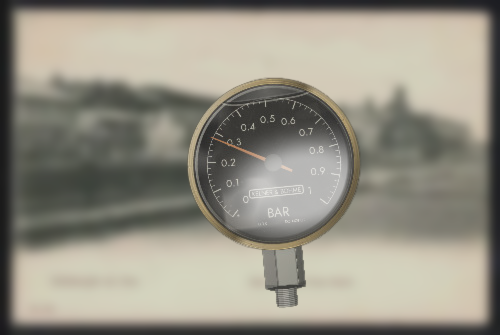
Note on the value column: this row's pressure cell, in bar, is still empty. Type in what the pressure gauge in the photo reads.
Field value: 0.28 bar
